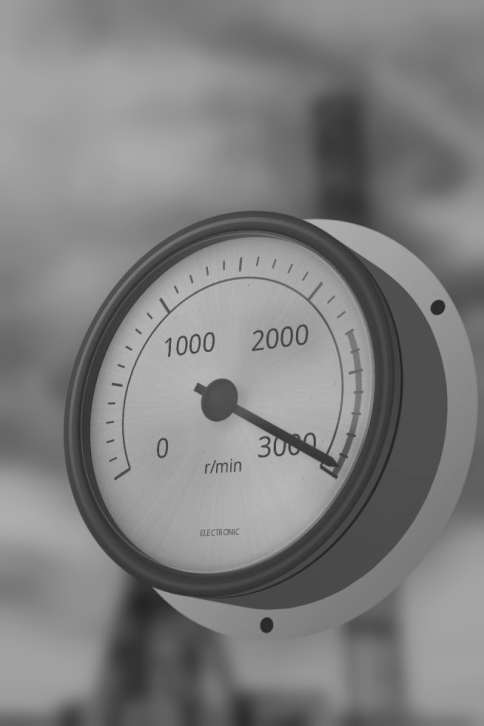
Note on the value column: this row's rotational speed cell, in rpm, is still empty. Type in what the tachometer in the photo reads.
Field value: 2950 rpm
